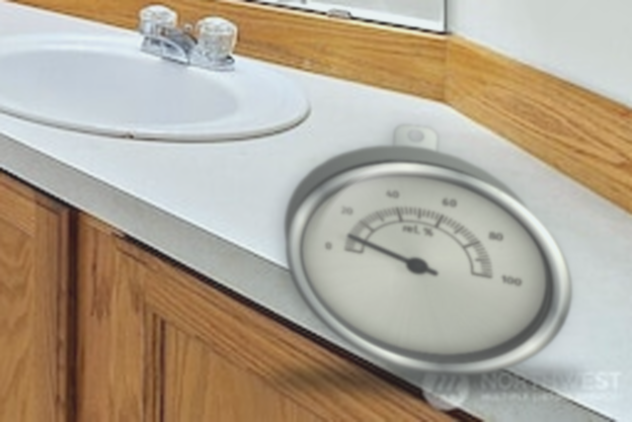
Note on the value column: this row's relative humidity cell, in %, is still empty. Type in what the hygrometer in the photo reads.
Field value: 10 %
